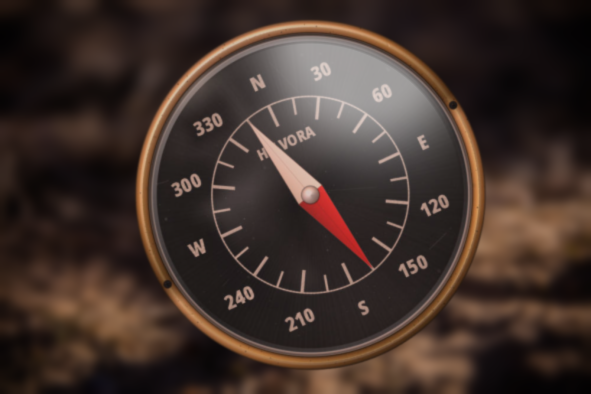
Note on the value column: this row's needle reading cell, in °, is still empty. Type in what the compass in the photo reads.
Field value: 165 °
